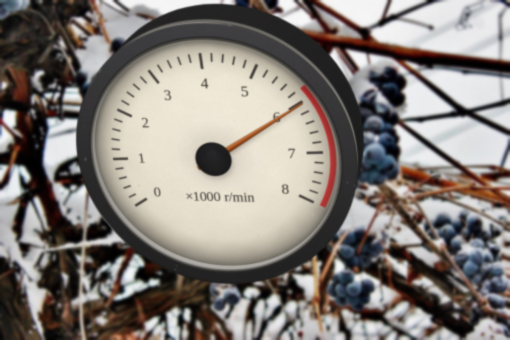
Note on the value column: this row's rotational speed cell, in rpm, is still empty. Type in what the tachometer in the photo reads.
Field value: 6000 rpm
